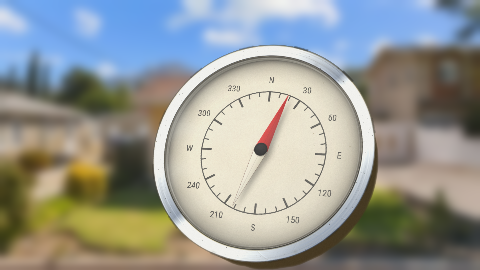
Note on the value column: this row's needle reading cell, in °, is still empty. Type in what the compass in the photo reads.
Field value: 20 °
